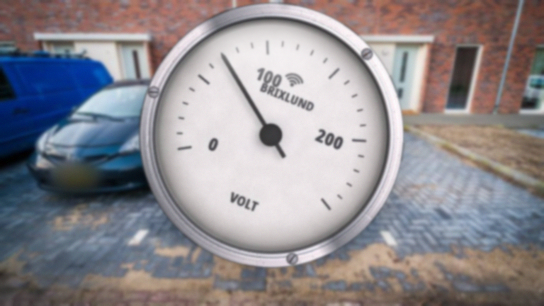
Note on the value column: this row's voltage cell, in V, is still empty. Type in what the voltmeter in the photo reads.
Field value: 70 V
